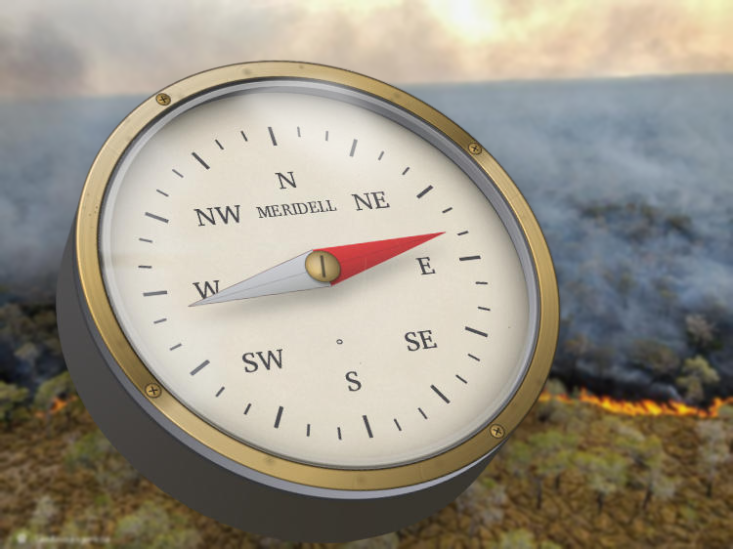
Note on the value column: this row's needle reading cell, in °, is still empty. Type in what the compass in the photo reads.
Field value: 80 °
